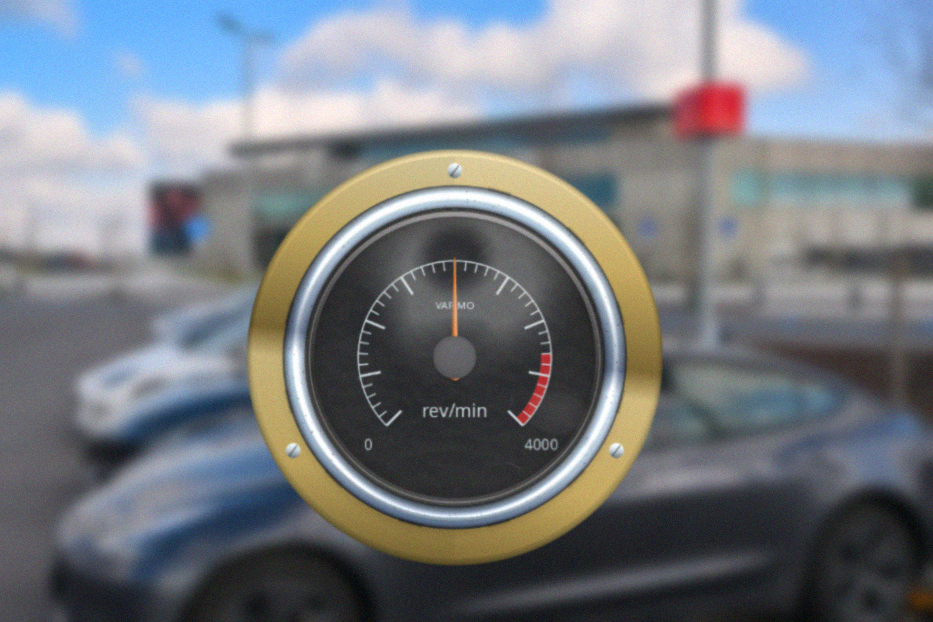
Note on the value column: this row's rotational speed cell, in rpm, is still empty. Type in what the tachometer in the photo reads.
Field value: 2000 rpm
